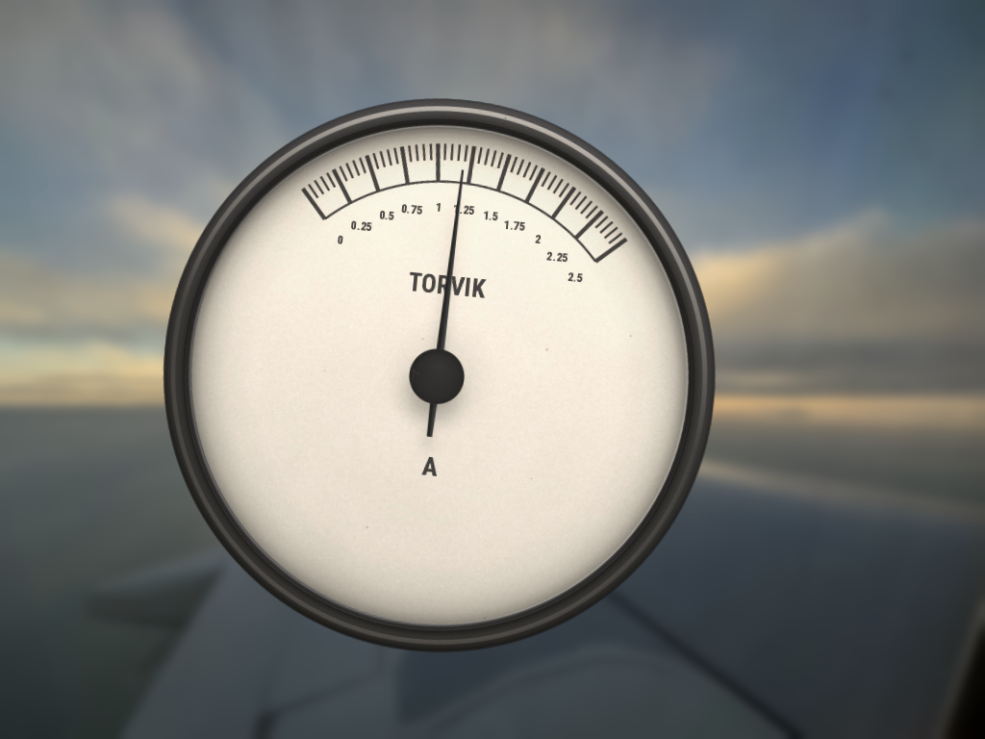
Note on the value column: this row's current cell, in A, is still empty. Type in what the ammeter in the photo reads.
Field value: 1.2 A
